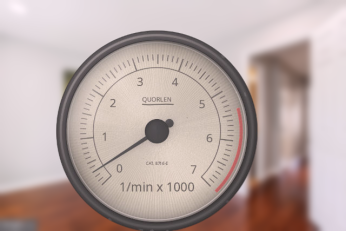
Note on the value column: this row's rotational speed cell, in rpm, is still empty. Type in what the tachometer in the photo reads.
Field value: 300 rpm
